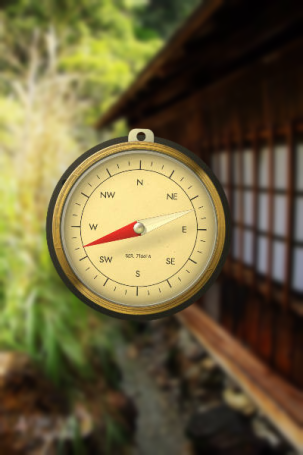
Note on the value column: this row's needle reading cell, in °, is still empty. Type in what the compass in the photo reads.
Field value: 250 °
